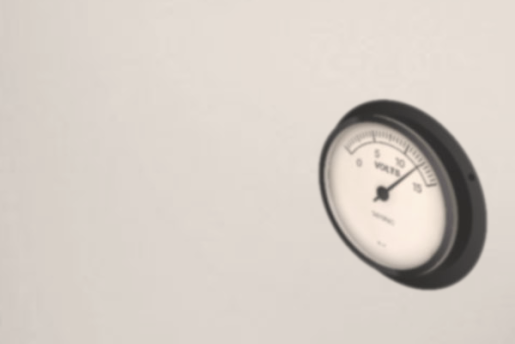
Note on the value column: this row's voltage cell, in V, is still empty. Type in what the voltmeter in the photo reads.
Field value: 12.5 V
